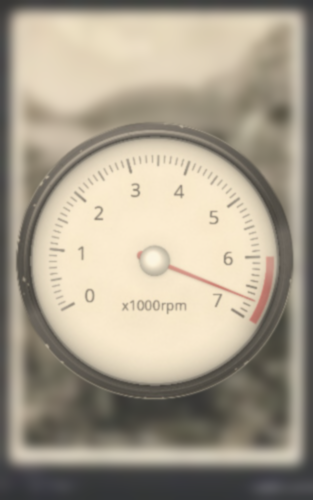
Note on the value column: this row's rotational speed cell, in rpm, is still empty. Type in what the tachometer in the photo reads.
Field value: 6700 rpm
